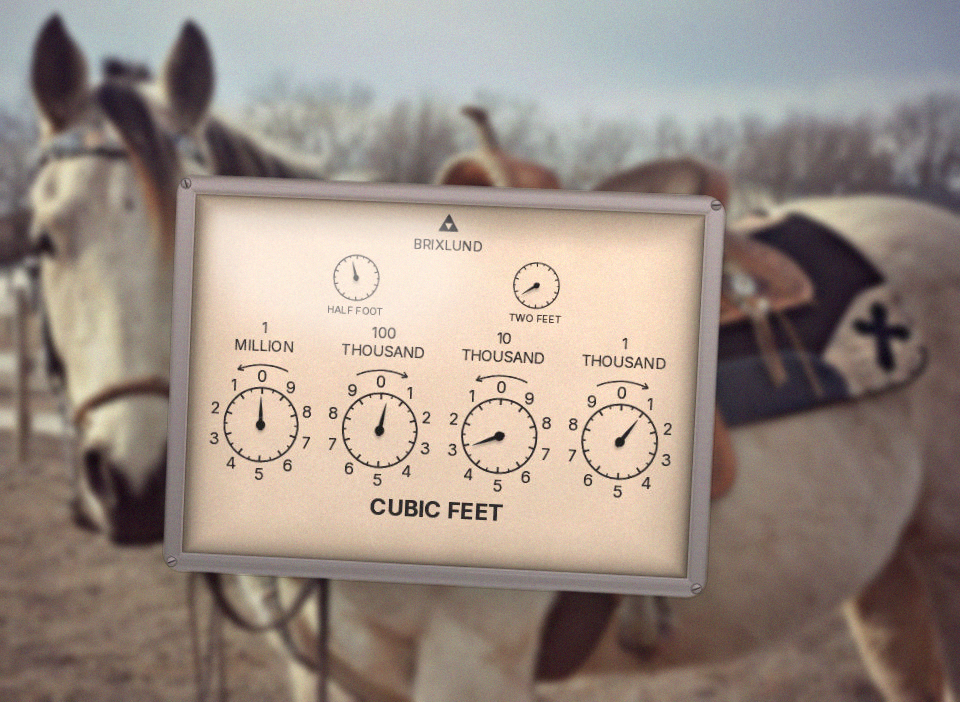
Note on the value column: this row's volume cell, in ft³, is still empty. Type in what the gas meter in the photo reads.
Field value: 3100 ft³
